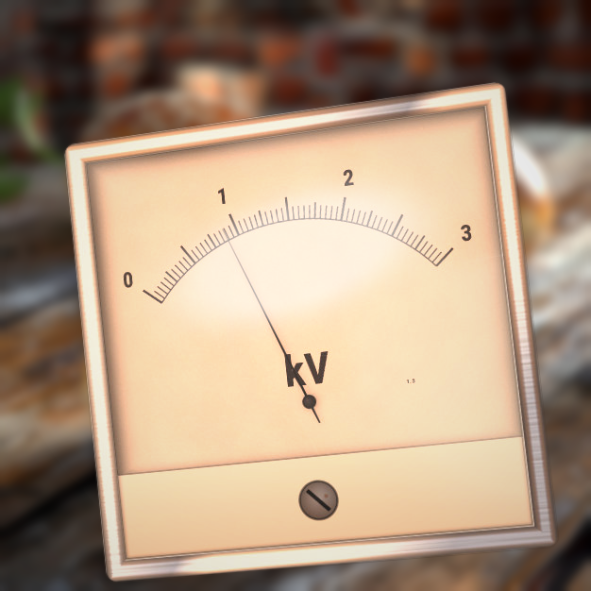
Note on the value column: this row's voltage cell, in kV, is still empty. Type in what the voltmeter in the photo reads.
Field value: 0.9 kV
